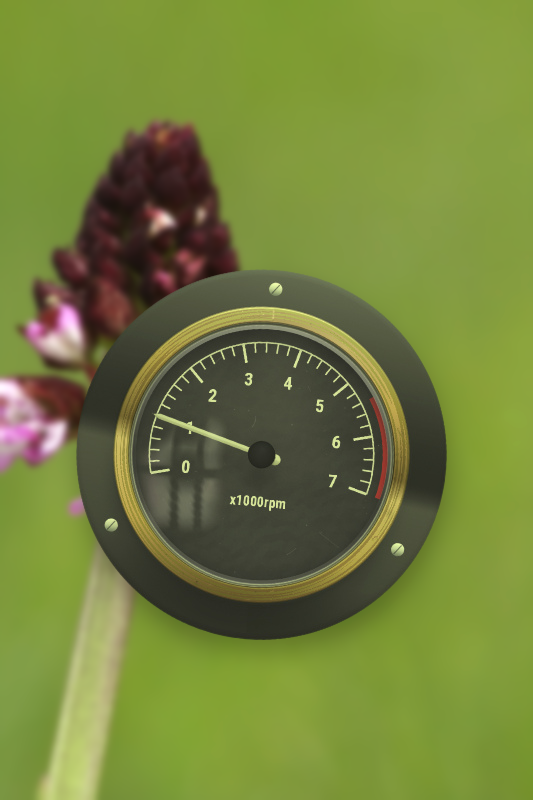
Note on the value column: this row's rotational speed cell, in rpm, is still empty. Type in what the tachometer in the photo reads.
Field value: 1000 rpm
